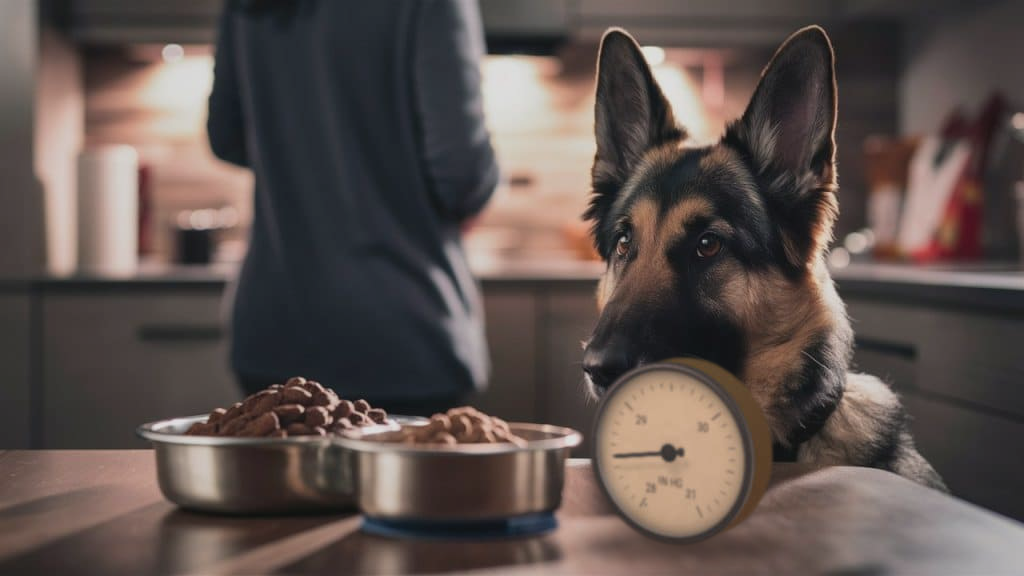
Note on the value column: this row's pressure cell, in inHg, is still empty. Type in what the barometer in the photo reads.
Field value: 28.5 inHg
